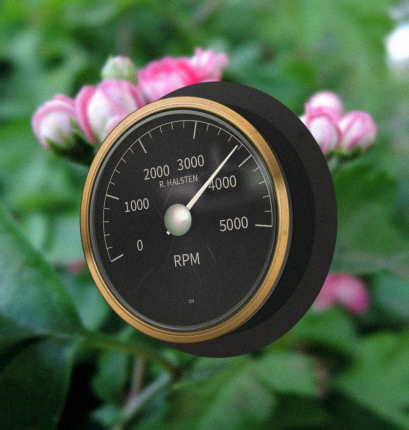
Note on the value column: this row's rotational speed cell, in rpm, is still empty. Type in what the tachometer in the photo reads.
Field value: 3800 rpm
